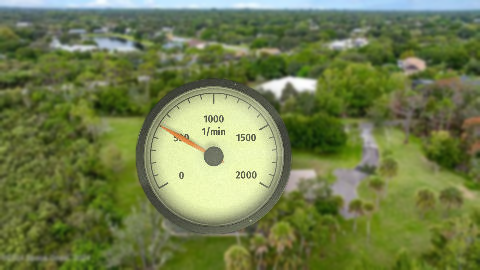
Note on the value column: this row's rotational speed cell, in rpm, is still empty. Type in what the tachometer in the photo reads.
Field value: 500 rpm
